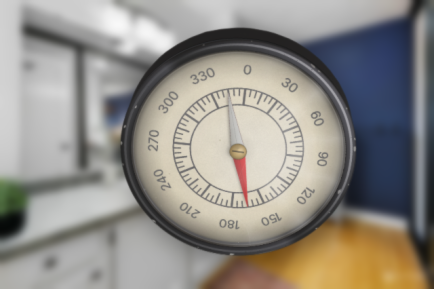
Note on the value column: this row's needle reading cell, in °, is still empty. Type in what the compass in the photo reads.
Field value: 165 °
